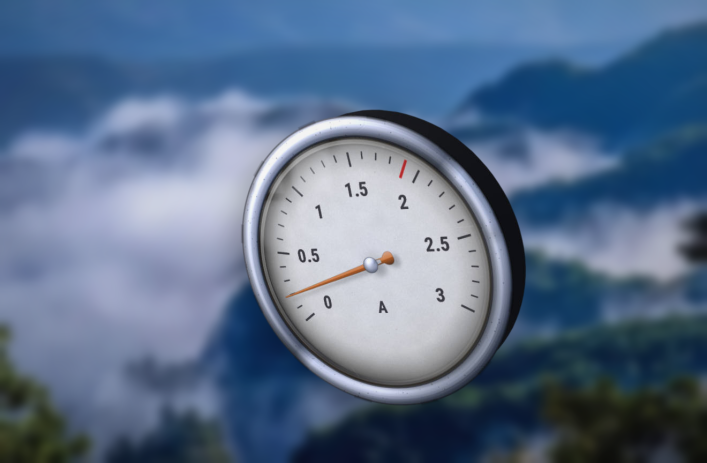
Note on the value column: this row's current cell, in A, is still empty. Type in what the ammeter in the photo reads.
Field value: 0.2 A
